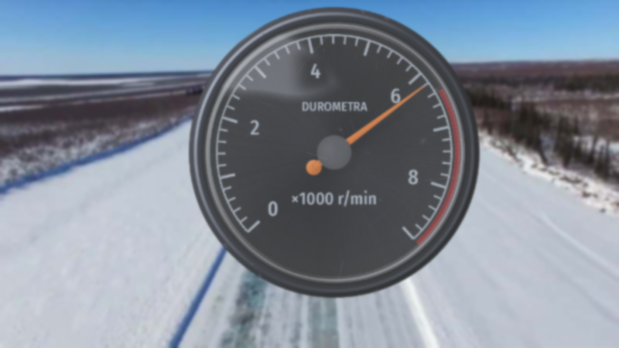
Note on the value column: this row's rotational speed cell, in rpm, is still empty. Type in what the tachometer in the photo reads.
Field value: 6200 rpm
